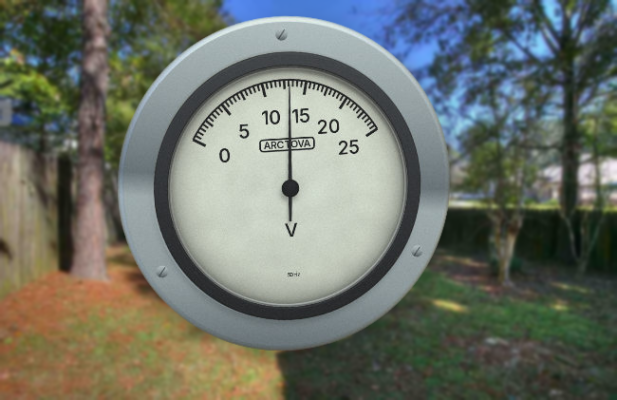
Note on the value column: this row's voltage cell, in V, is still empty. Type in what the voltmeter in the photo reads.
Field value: 13 V
